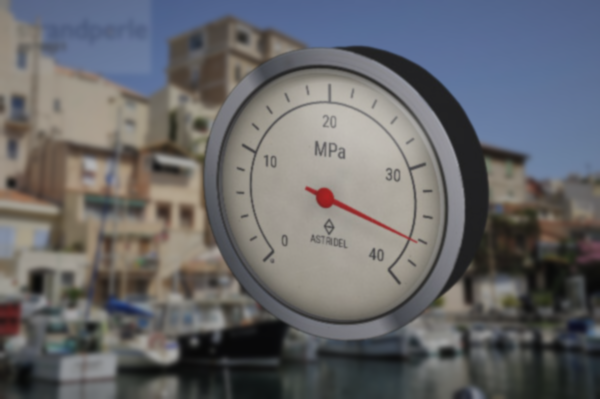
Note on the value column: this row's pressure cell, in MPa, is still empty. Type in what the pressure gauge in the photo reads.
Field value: 36 MPa
